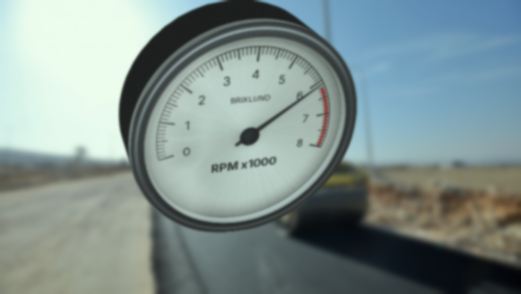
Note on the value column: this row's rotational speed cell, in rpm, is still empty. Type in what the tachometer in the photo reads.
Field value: 6000 rpm
